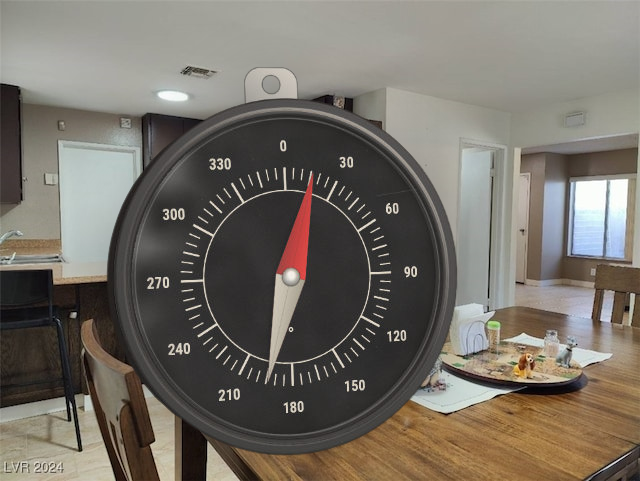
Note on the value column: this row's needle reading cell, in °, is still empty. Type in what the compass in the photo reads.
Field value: 15 °
